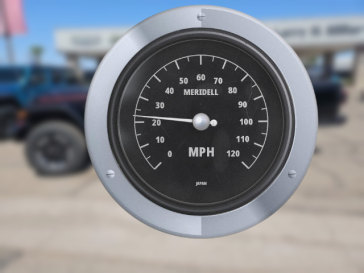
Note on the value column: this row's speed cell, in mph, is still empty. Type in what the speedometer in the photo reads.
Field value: 22.5 mph
